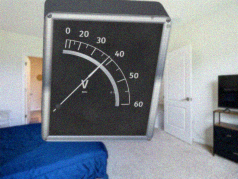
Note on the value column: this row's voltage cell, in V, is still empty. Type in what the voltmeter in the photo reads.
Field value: 37.5 V
